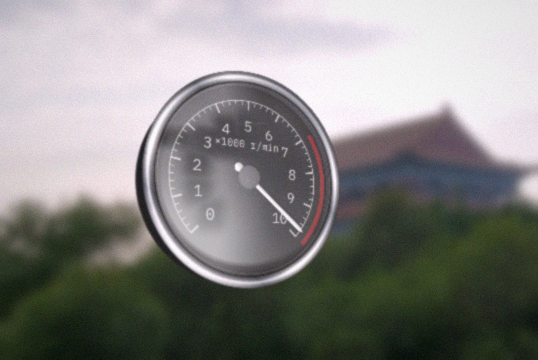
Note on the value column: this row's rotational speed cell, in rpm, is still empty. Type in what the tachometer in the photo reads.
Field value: 9800 rpm
